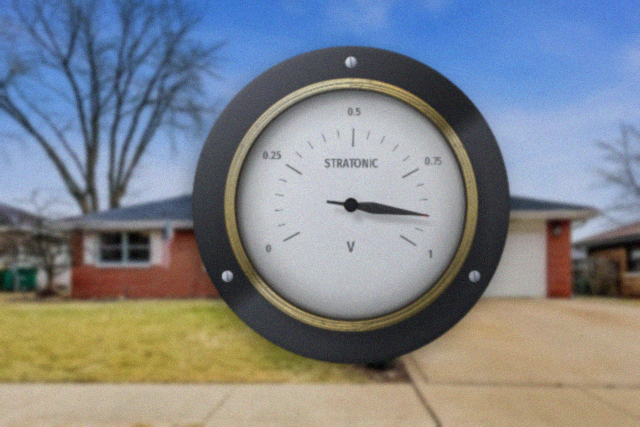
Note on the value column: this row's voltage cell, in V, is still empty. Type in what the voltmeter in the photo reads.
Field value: 0.9 V
